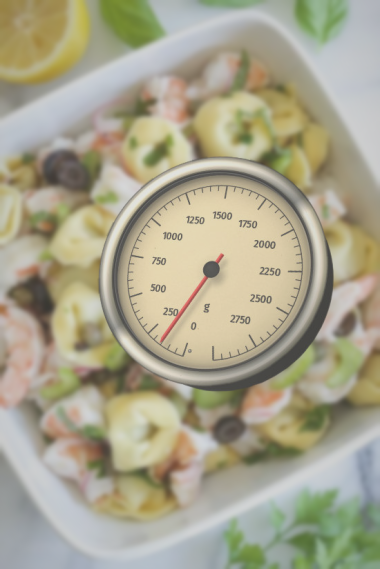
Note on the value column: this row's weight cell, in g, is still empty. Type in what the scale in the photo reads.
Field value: 150 g
